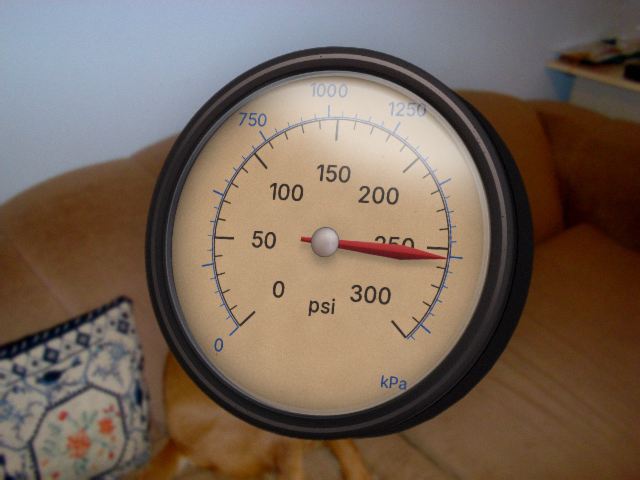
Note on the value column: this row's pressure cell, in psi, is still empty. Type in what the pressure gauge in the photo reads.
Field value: 255 psi
